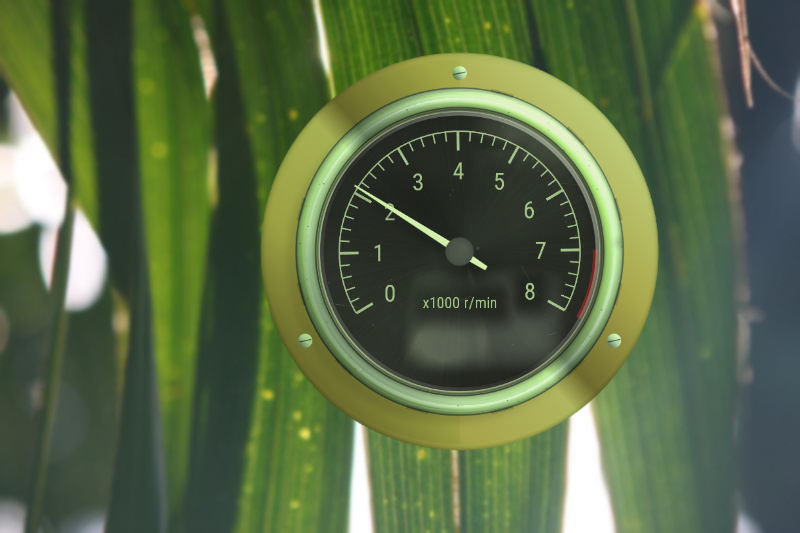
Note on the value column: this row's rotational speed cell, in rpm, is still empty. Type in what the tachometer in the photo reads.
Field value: 2100 rpm
